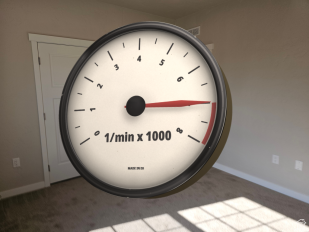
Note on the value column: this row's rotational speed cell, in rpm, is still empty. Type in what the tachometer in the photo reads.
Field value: 7000 rpm
